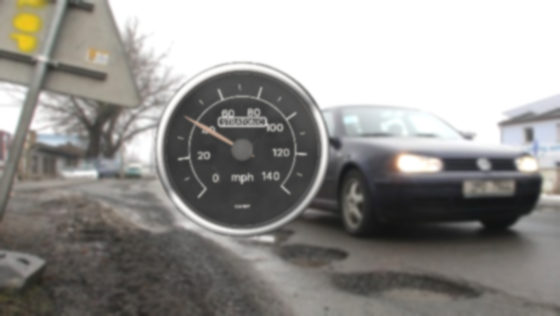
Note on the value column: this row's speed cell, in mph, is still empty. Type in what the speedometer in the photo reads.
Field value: 40 mph
